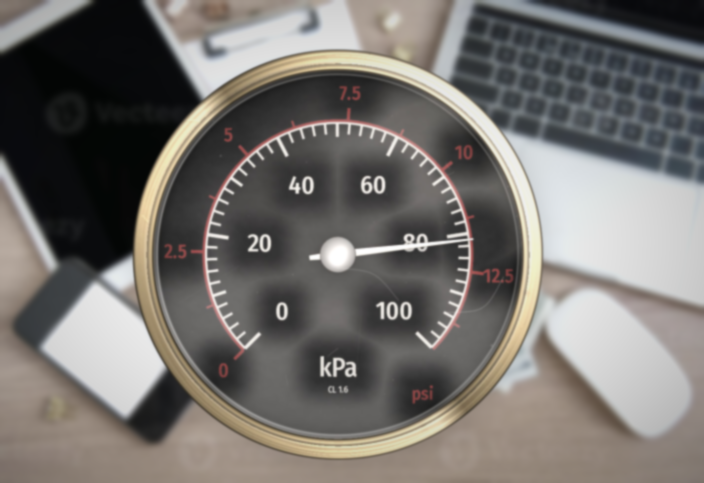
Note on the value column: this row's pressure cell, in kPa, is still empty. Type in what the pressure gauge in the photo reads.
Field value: 81 kPa
